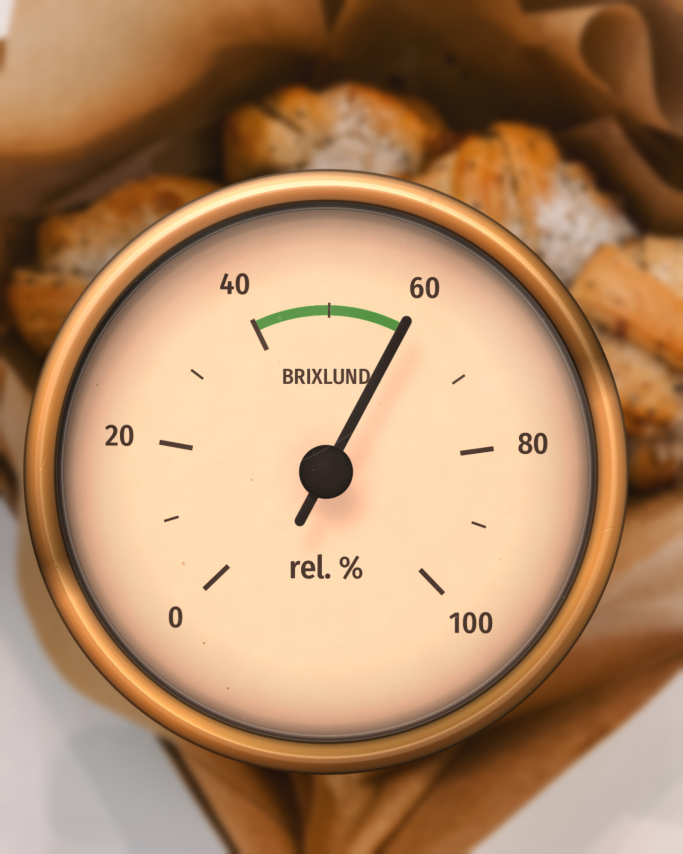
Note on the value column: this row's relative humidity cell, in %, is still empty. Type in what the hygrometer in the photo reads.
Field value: 60 %
